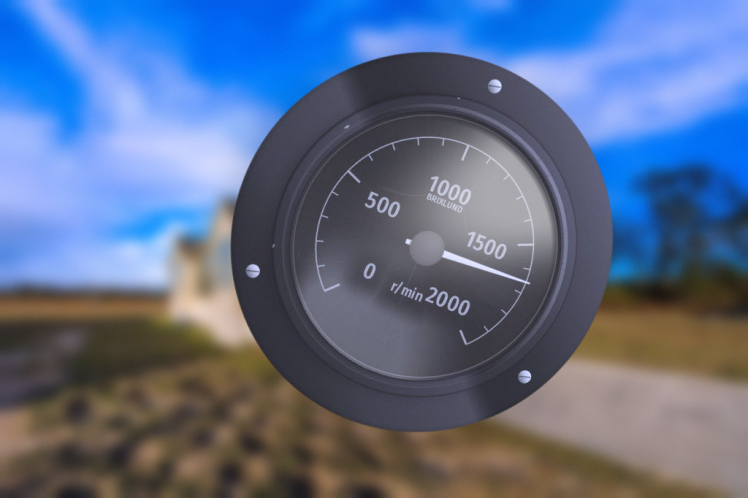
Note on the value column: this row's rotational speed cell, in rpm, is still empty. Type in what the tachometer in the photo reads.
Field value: 1650 rpm
